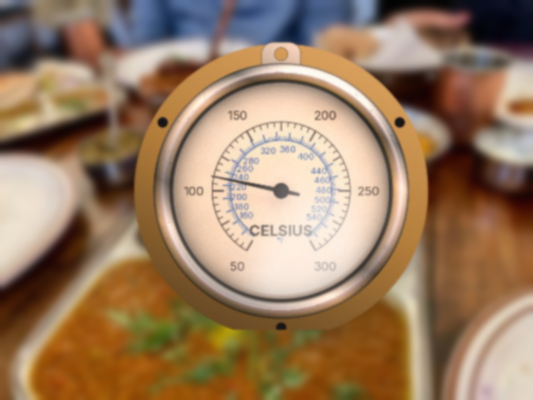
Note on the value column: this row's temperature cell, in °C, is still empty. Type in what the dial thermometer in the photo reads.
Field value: 110 °C
